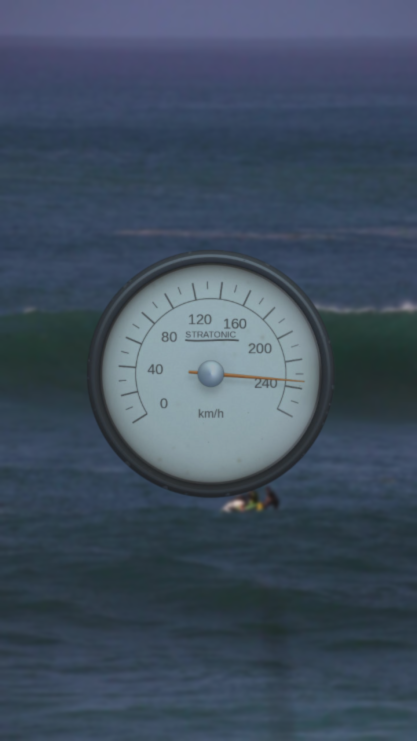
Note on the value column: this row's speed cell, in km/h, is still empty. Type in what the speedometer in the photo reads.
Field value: 235 km/h
